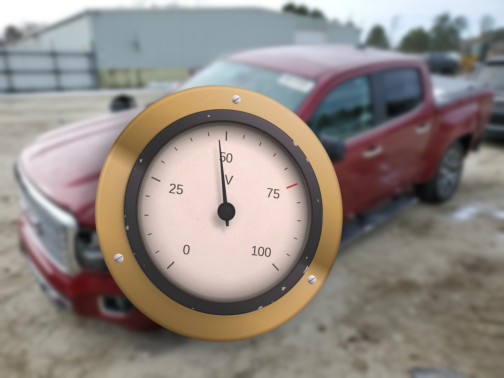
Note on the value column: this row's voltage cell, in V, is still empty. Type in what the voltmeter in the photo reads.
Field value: 47.5 V
